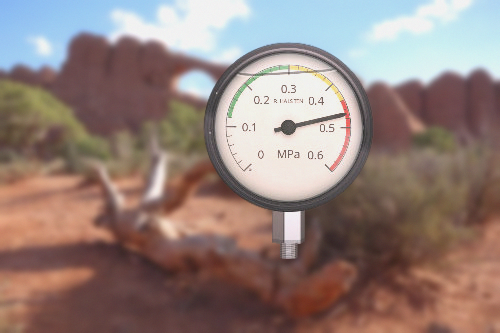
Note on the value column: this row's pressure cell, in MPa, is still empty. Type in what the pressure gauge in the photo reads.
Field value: 0.47 MPa
